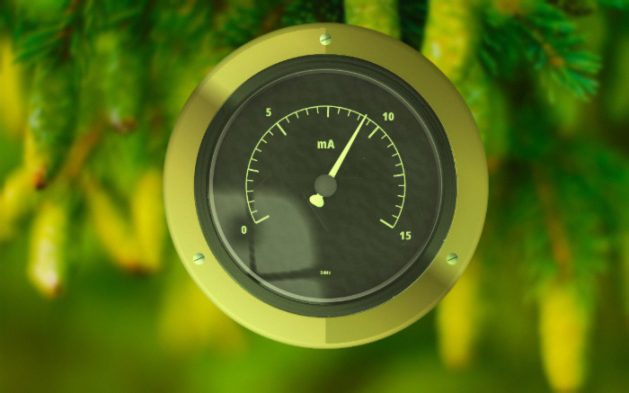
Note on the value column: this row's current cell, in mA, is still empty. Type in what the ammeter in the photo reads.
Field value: 9.25 mA
